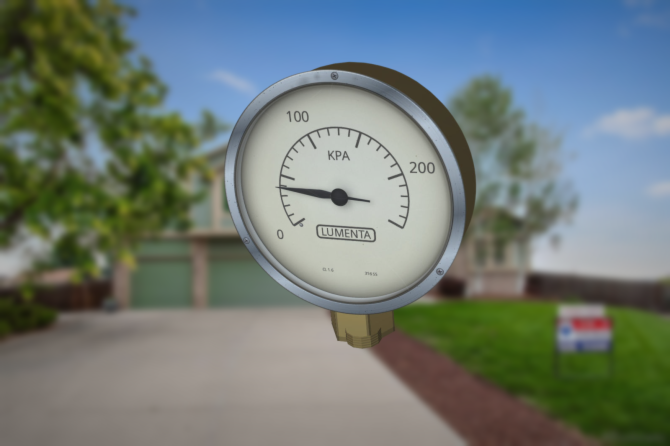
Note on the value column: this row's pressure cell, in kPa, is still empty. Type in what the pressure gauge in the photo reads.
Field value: 40 kPa
